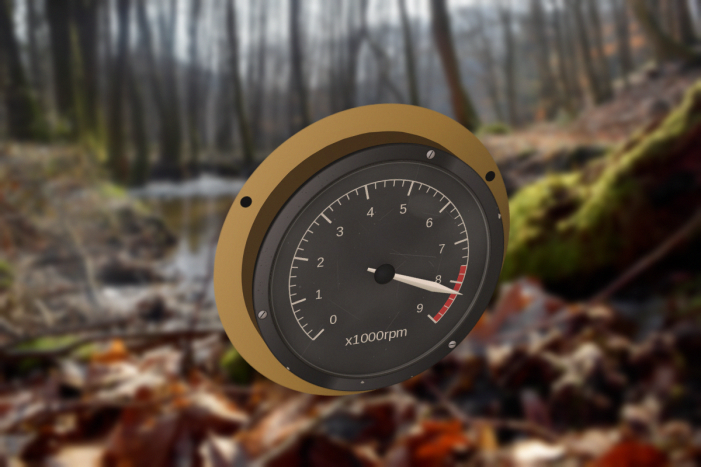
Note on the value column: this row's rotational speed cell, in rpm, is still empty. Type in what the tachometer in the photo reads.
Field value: 8200 rpm
